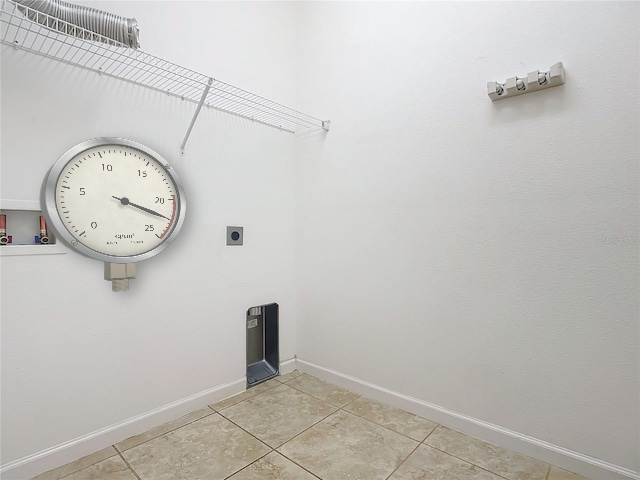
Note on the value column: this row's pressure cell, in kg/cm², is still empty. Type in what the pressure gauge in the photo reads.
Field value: 22.5 kg/cm²
